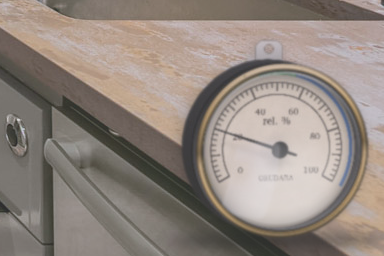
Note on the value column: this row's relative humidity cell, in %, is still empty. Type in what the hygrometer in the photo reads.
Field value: 20 %
